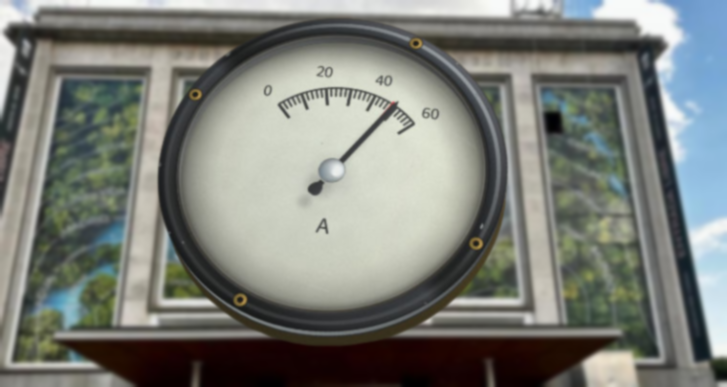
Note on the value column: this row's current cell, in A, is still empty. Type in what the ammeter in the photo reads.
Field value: 50 A
